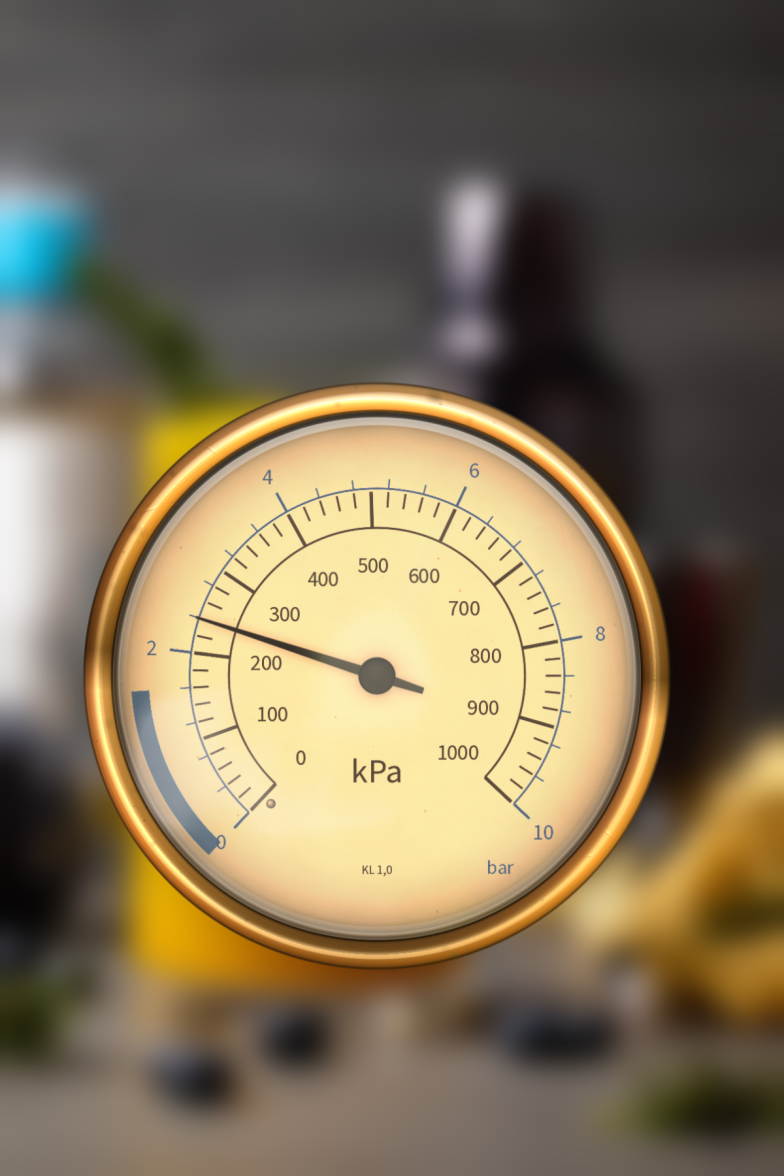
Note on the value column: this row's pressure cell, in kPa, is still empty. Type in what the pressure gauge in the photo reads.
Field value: 240 kPa
